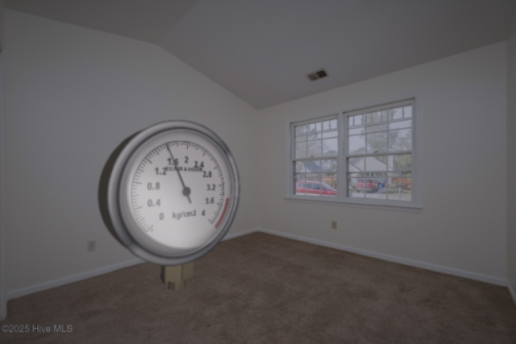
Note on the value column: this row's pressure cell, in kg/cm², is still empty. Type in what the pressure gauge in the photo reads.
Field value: 1.6 kg/cm²
